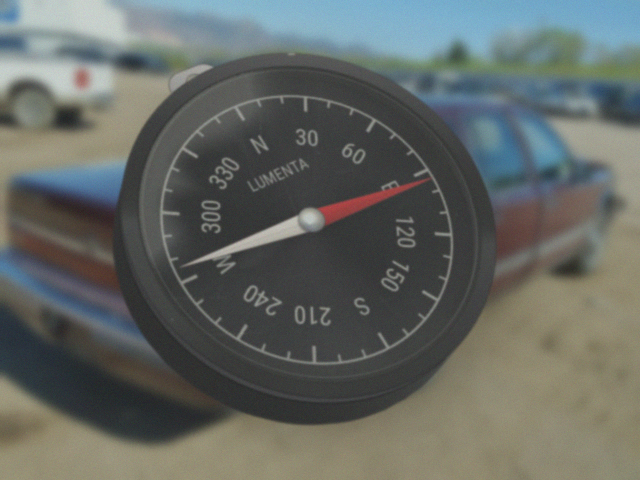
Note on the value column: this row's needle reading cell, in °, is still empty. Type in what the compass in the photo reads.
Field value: 95 °
